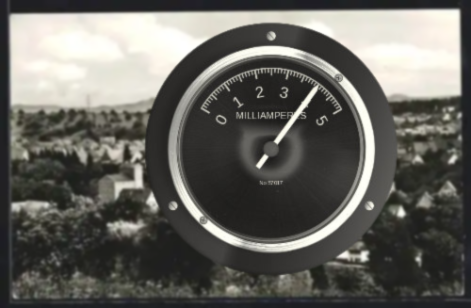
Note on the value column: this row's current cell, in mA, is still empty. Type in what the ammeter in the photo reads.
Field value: 4 mA
